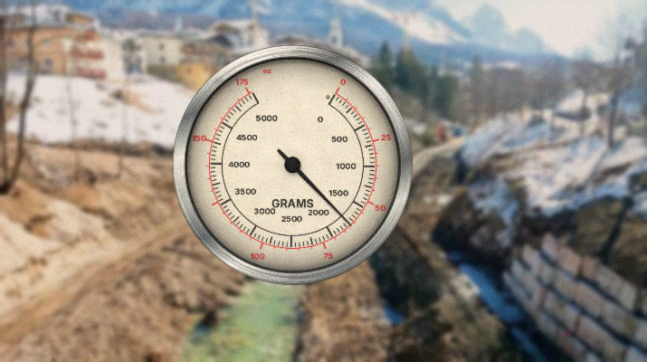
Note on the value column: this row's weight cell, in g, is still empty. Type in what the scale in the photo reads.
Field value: 1750 g
